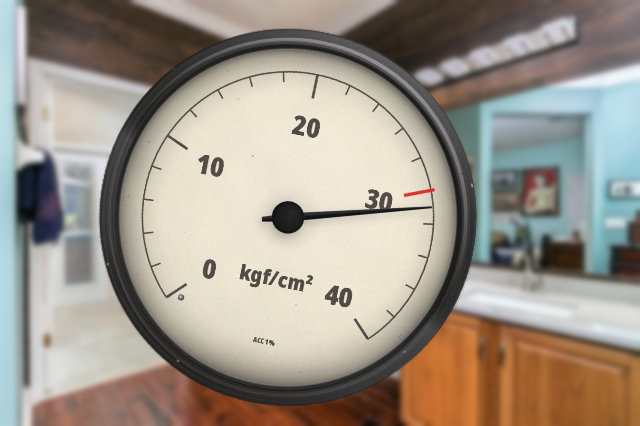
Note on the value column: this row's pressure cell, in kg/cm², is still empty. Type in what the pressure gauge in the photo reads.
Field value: 31 kg/cm²
